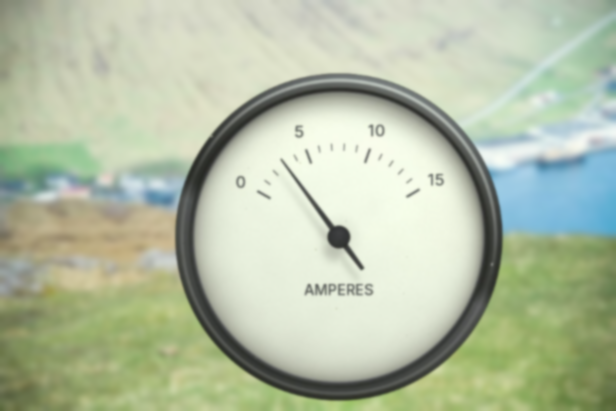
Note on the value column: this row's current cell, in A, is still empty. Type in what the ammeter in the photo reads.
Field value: 3 A
